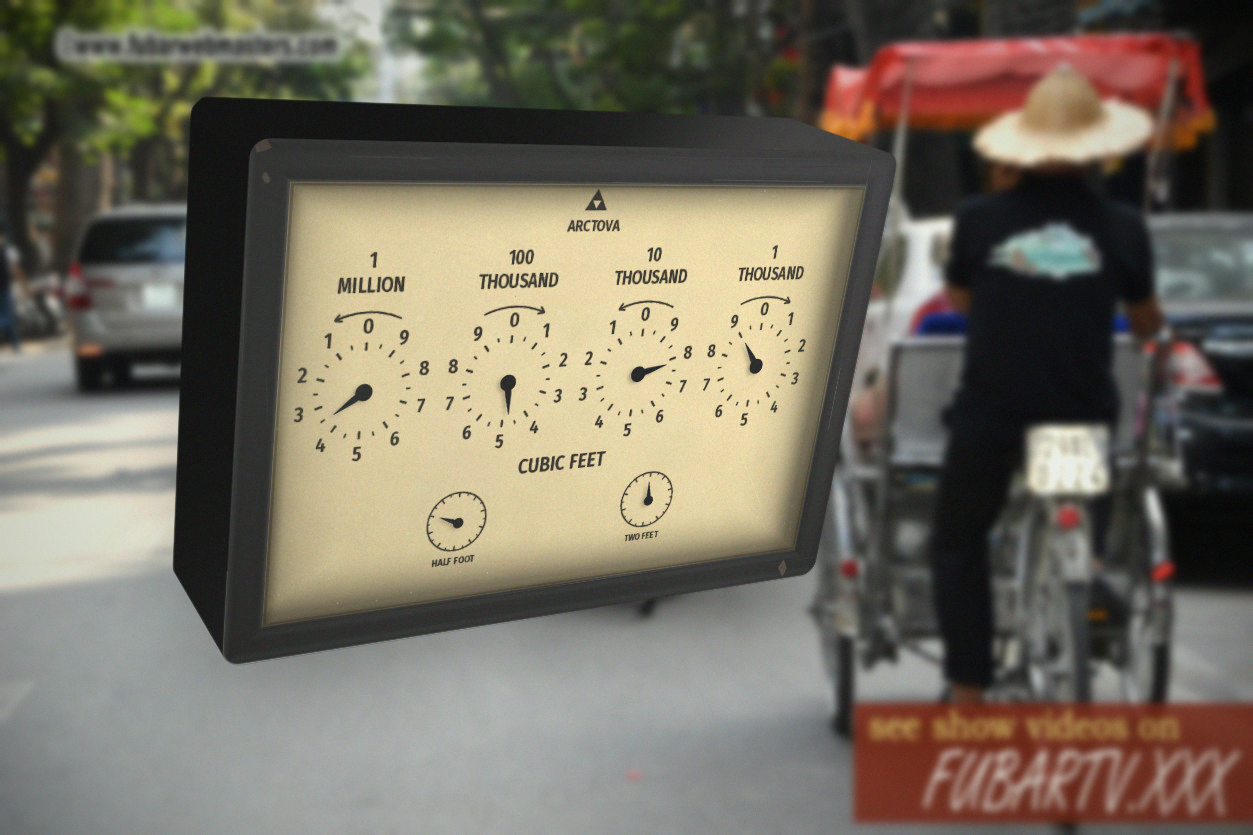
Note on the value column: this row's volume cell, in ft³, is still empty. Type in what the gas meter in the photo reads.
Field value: 347900 ft³
